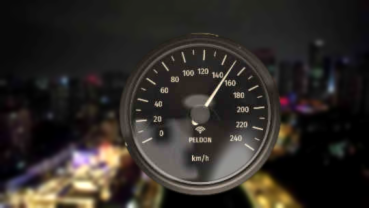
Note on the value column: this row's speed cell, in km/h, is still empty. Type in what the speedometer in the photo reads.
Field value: 150 km/h
